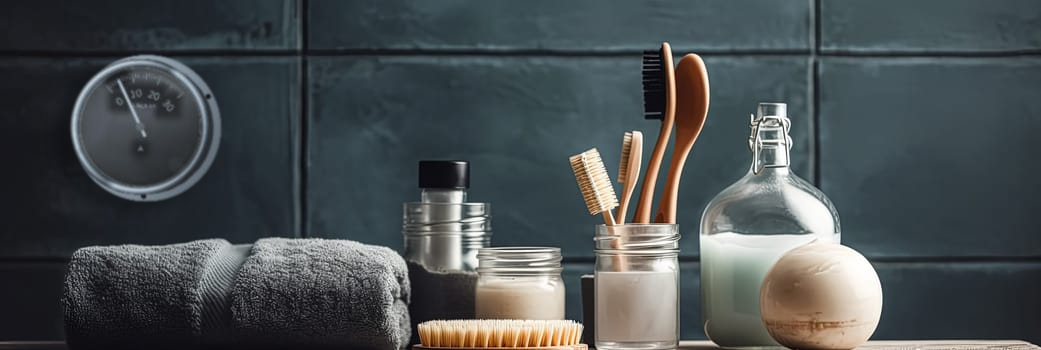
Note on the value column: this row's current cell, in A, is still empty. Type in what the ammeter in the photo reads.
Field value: 5 A
